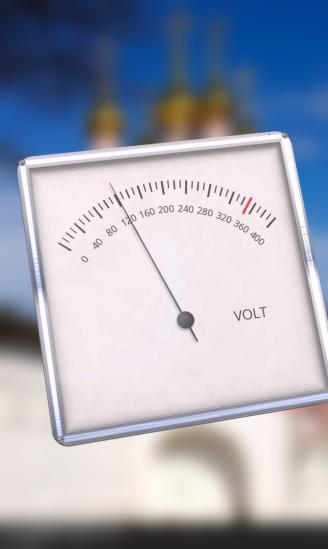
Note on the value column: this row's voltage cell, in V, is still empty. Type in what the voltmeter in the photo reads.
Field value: 120 V
